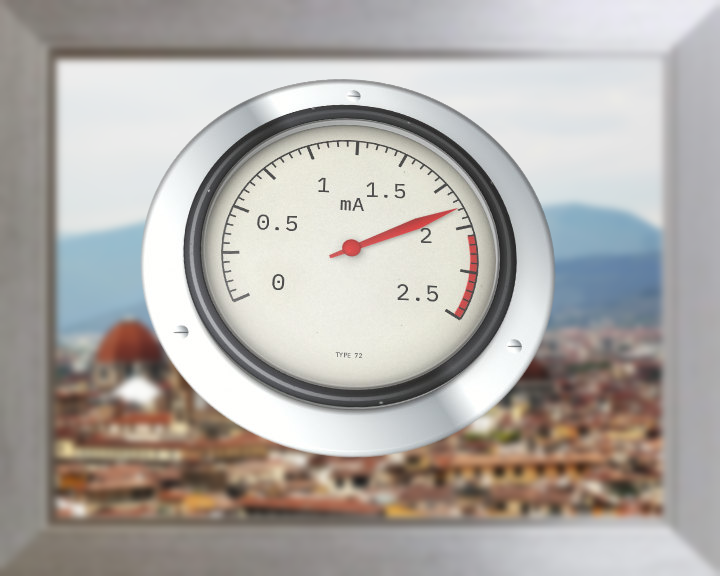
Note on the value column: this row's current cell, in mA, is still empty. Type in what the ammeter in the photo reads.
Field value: 1.9 mA
